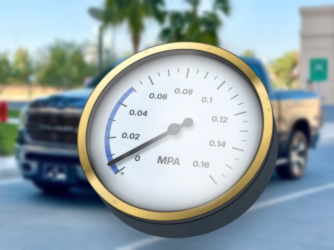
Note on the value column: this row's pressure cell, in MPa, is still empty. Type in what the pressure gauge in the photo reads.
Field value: 0.005 MPa
